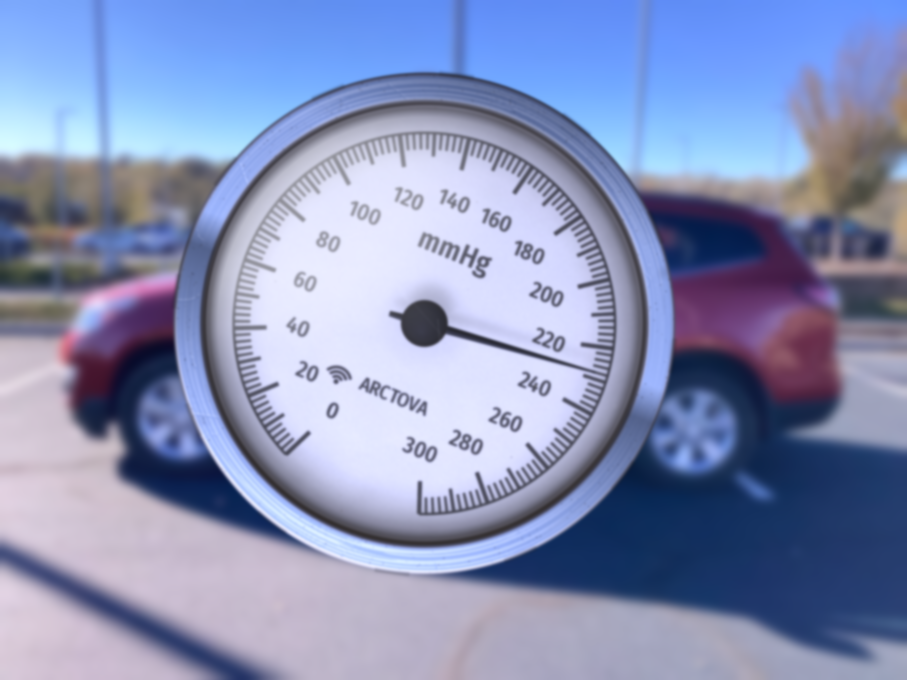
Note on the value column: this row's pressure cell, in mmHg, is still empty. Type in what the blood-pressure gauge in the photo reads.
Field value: 228 mmHg
